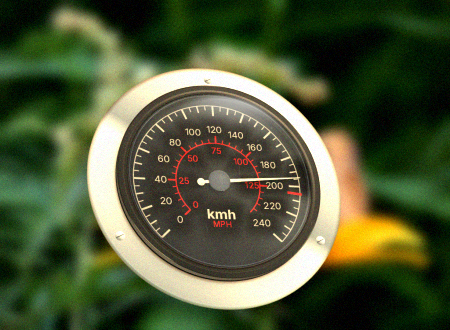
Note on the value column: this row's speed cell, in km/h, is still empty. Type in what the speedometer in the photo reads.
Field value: 195 km/h
